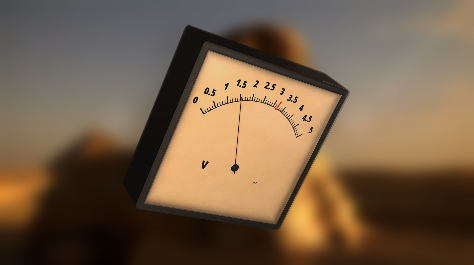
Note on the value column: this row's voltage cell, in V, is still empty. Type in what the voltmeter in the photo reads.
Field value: 1.5 V
